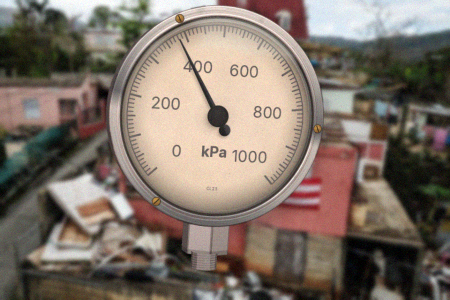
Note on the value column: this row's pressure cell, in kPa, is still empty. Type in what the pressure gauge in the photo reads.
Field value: 380 kPa
